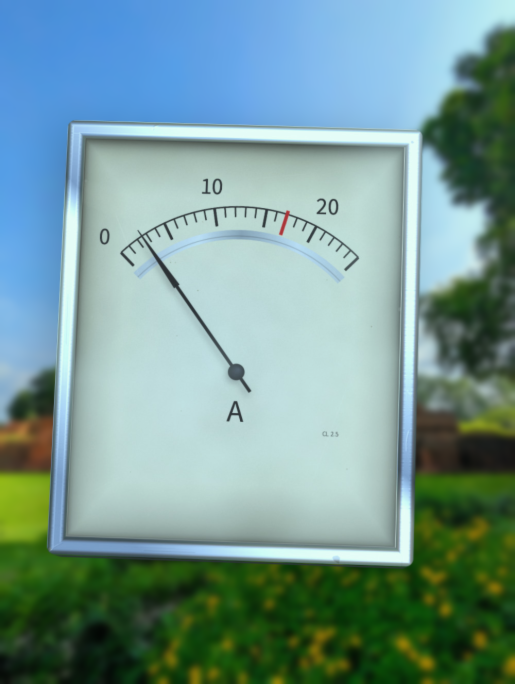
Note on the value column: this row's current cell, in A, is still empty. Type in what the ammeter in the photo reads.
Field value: 2.5 A
